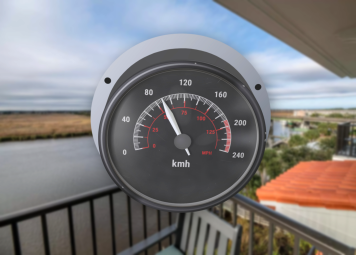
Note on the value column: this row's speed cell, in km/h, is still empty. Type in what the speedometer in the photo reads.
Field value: 90 km/h
